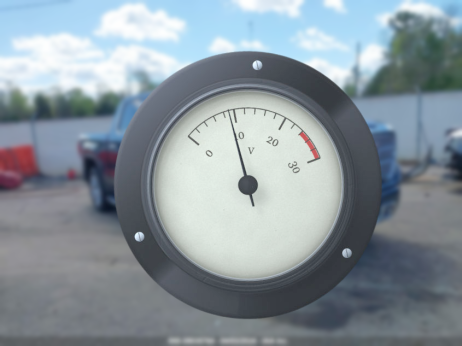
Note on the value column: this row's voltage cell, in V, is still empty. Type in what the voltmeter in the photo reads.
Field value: 9 V
